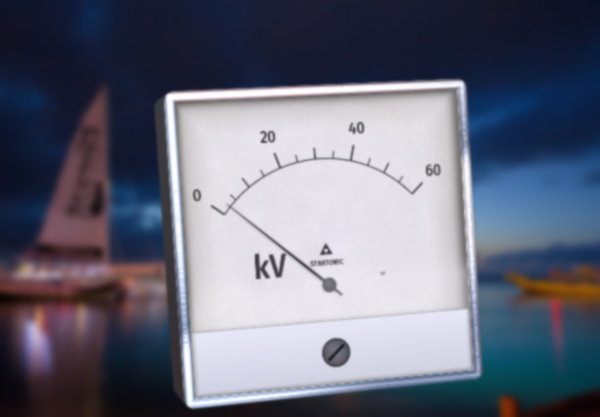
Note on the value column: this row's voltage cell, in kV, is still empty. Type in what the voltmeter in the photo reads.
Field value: 2.5 kV
